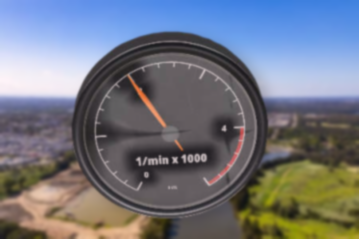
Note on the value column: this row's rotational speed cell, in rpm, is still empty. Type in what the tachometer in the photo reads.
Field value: 2000 rpm
